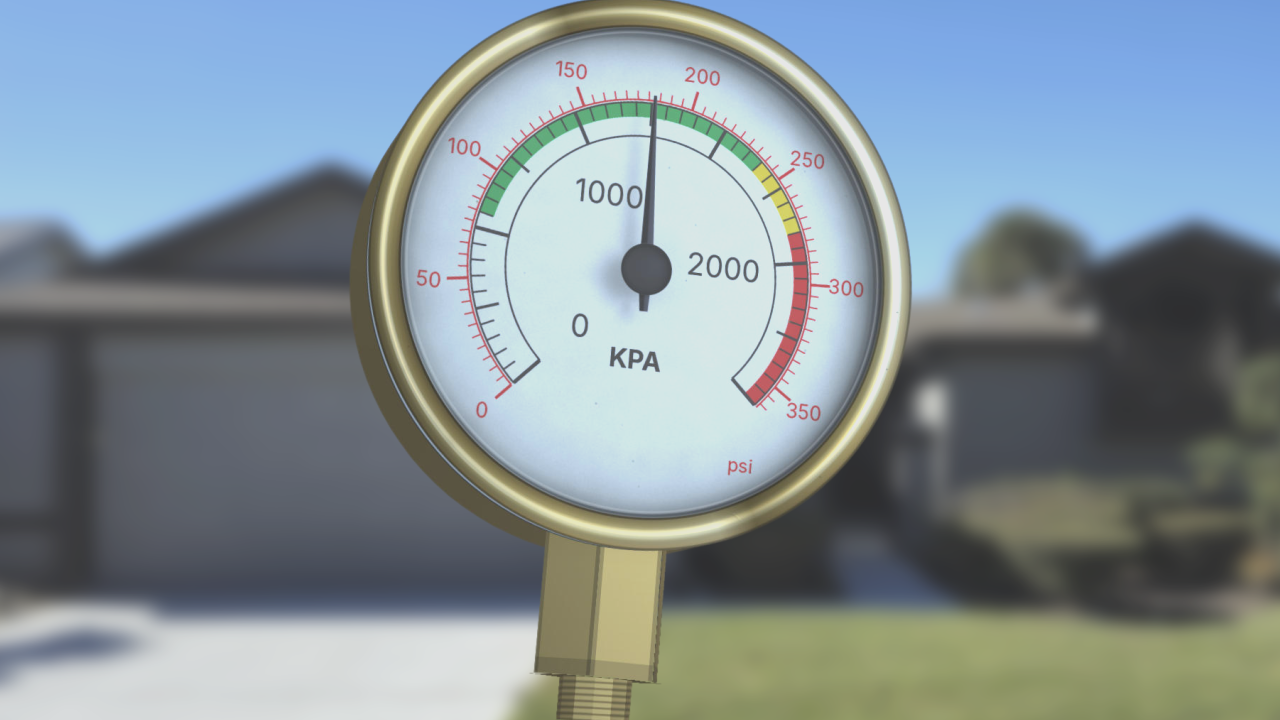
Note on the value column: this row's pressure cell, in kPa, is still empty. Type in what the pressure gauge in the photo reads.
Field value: 1250 kPa
